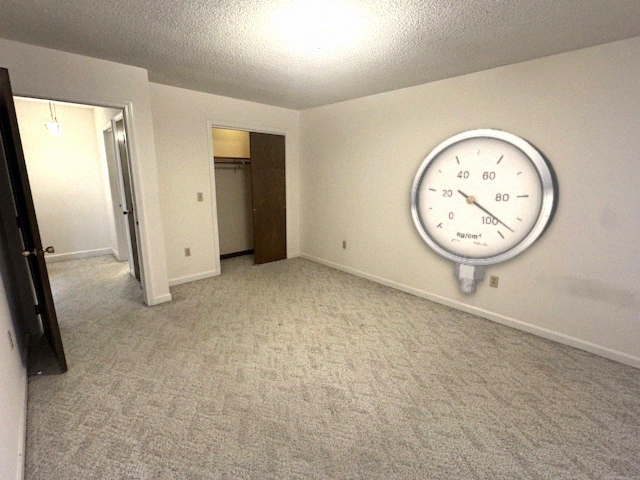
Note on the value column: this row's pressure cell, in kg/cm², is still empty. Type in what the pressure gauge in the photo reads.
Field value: 95 kg/cm²
